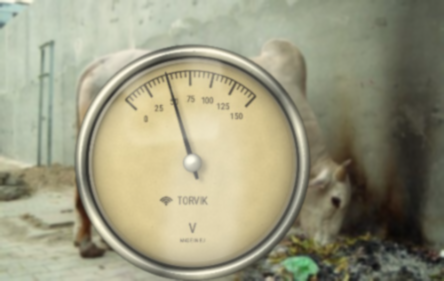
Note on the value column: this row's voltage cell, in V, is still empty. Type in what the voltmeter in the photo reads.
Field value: 50 V
